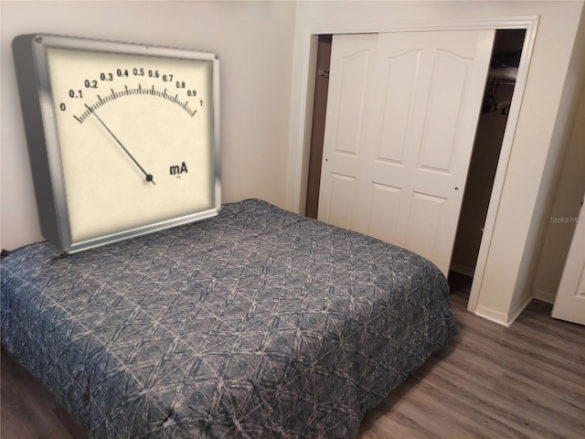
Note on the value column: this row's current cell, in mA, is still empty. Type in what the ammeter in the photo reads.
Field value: 0.1 mA
